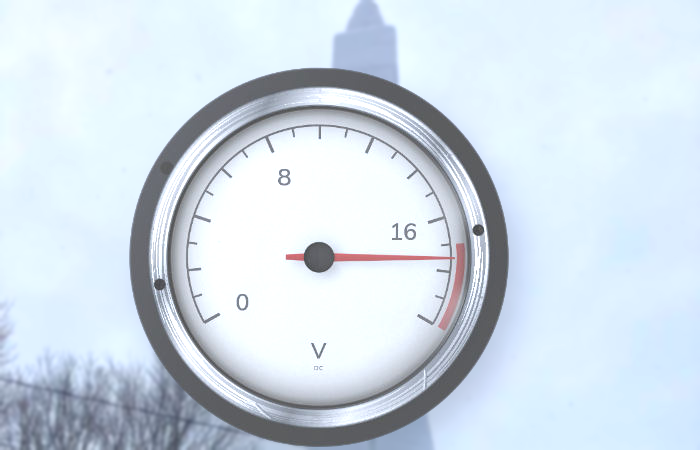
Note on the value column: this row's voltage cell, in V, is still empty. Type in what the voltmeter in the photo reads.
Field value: 17.5 V
